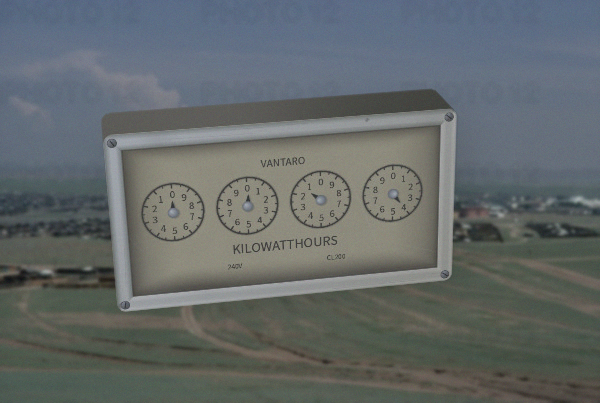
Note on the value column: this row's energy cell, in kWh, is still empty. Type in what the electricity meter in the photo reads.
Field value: 14 kWh
